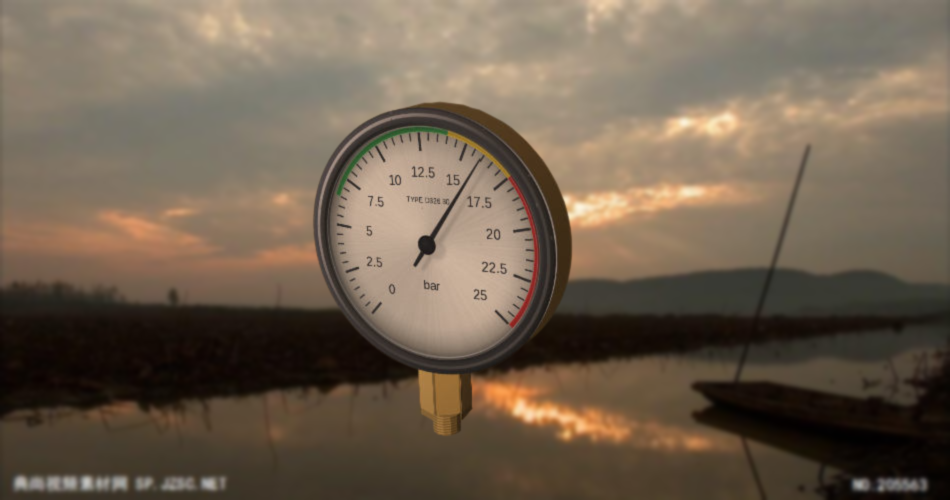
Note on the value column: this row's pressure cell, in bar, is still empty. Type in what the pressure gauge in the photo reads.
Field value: 16 bar
